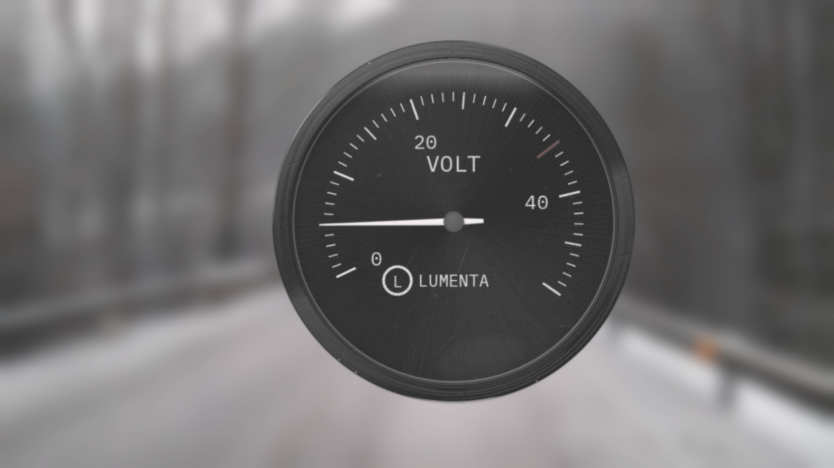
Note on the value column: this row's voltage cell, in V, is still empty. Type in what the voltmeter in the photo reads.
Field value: 5 V
